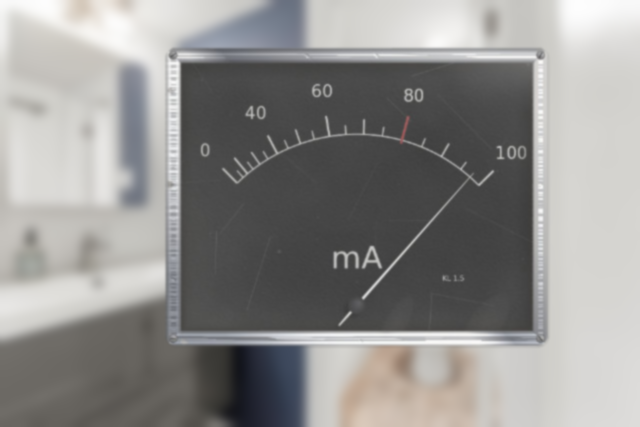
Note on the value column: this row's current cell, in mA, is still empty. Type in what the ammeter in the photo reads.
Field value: 97.5 mA
